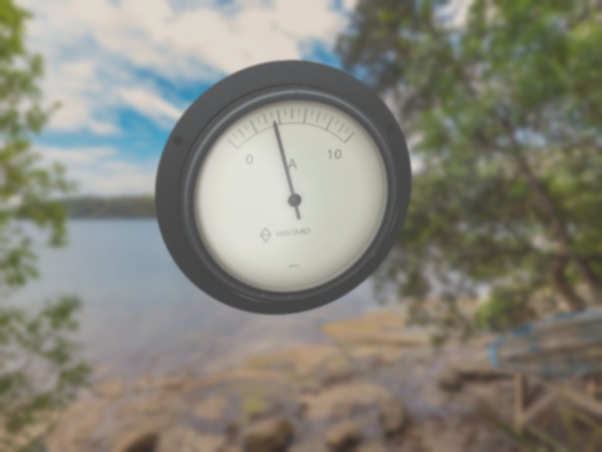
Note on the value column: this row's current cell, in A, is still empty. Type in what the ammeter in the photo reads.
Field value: 3.5 A
